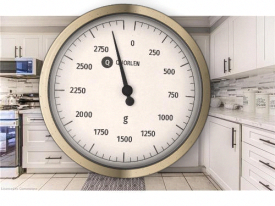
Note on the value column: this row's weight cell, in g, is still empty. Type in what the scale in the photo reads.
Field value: 2900 g
